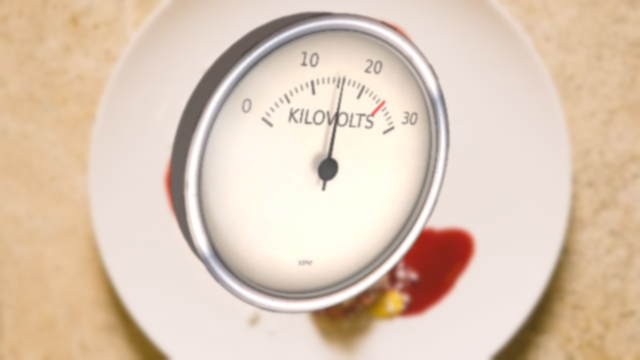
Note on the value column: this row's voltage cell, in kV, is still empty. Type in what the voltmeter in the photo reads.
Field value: 15 kV
